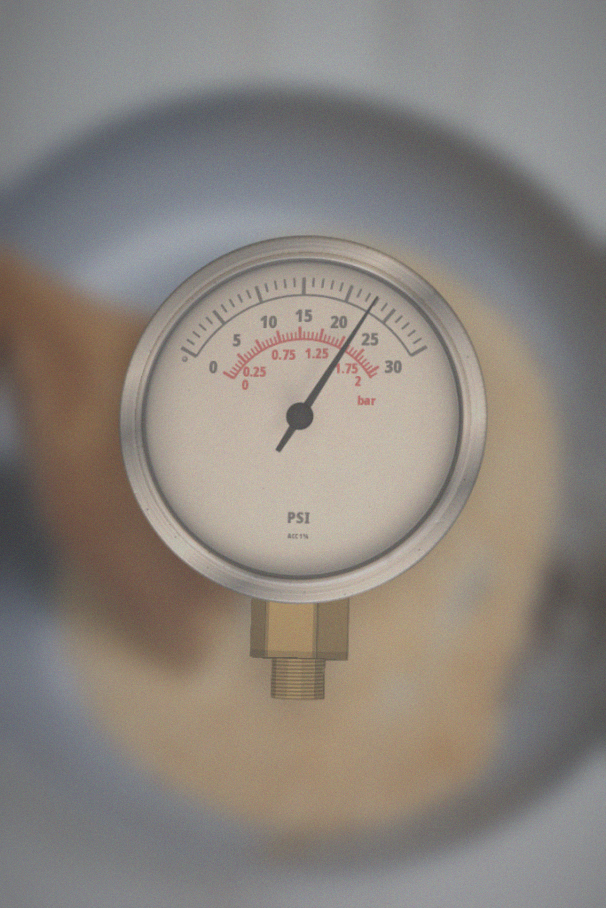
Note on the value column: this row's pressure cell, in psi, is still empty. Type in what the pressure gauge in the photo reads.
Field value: 23 psi
